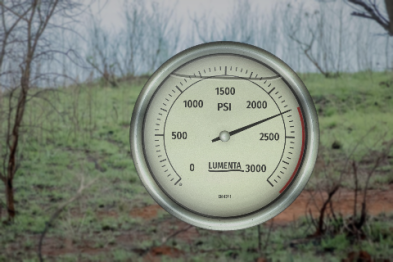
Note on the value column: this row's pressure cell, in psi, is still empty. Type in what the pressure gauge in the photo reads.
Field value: 2250 psi
